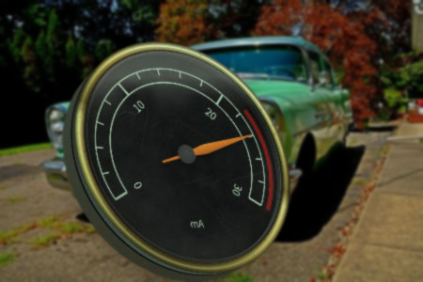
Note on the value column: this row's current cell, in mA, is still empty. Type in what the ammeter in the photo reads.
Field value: 24 mA
